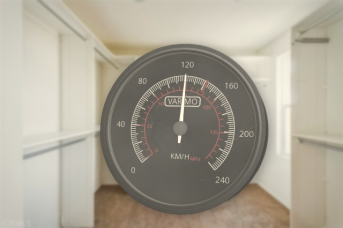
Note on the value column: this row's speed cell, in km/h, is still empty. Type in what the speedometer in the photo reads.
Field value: 120 km/h
